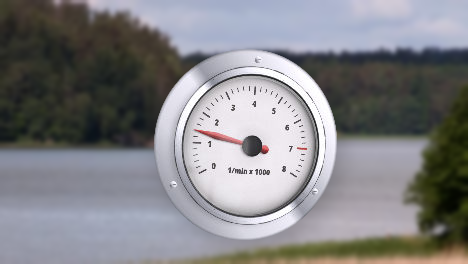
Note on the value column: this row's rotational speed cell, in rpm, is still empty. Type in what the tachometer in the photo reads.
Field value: 1400 rpm
